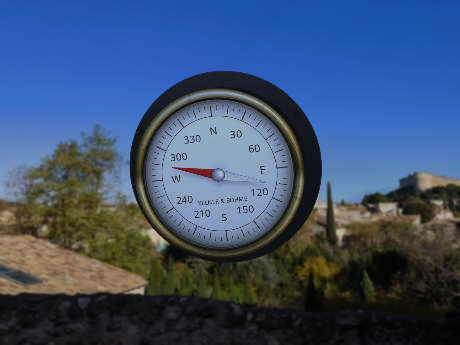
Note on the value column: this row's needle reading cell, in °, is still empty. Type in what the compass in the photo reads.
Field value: 285 °
